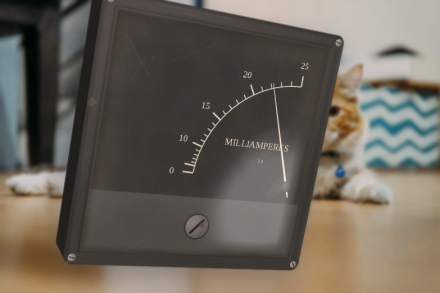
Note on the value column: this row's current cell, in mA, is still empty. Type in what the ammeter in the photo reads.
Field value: 22 mA
